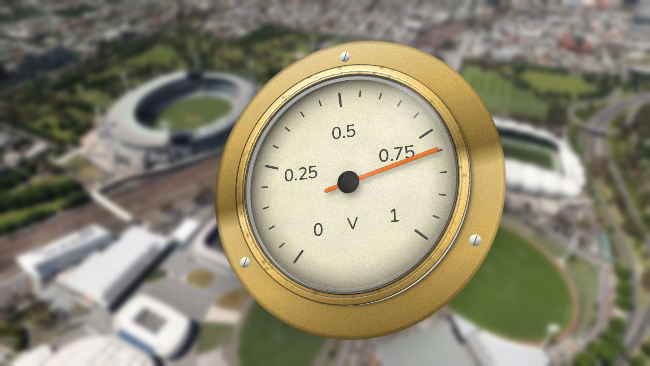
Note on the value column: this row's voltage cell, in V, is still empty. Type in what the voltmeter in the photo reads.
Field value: 0.8 V
